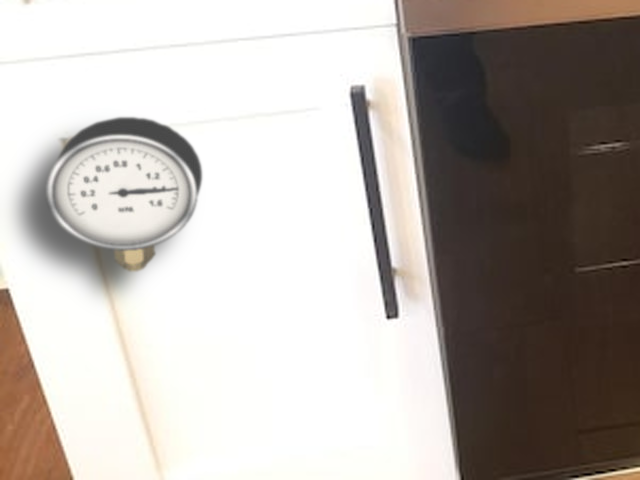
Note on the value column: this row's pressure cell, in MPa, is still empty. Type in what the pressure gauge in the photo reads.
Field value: 1.4 MPa
